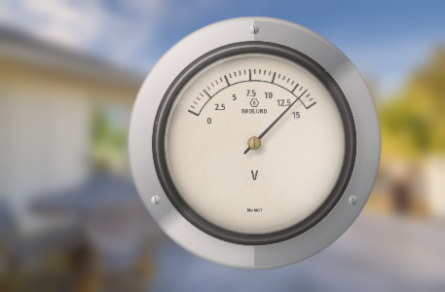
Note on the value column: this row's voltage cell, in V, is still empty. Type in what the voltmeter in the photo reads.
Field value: 13.5 V
